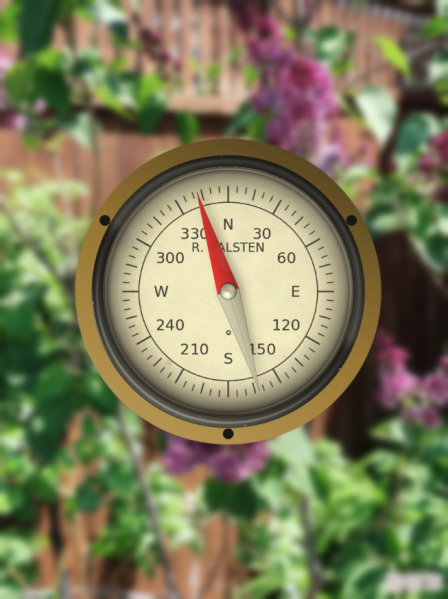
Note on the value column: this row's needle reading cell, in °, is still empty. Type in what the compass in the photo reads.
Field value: 342.5 °
